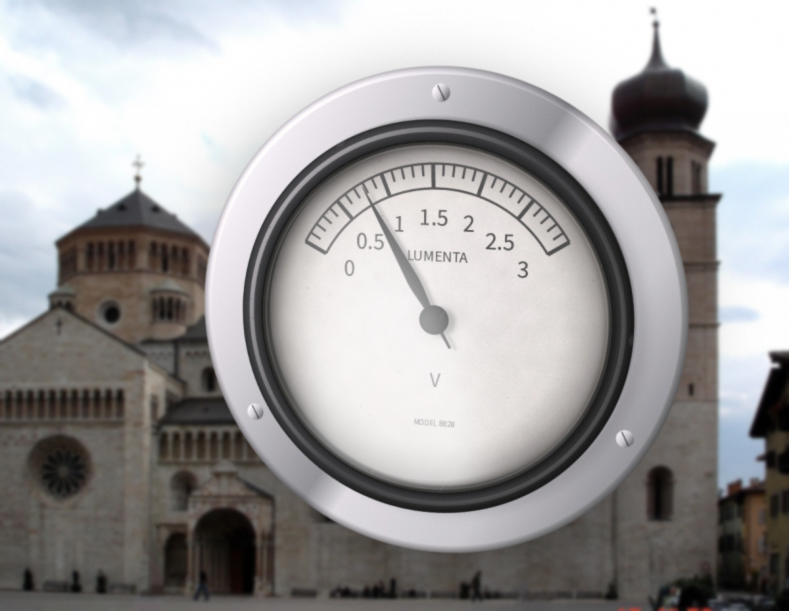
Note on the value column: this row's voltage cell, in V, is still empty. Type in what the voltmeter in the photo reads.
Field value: 0.8 V
